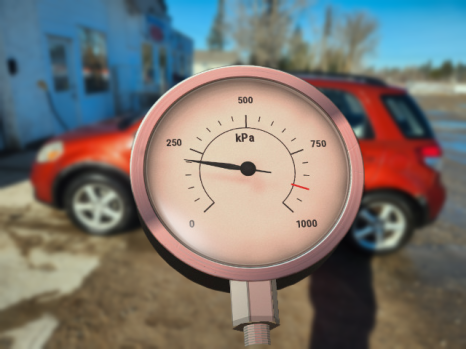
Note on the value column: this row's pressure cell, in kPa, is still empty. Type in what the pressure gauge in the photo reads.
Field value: 200 kPa
